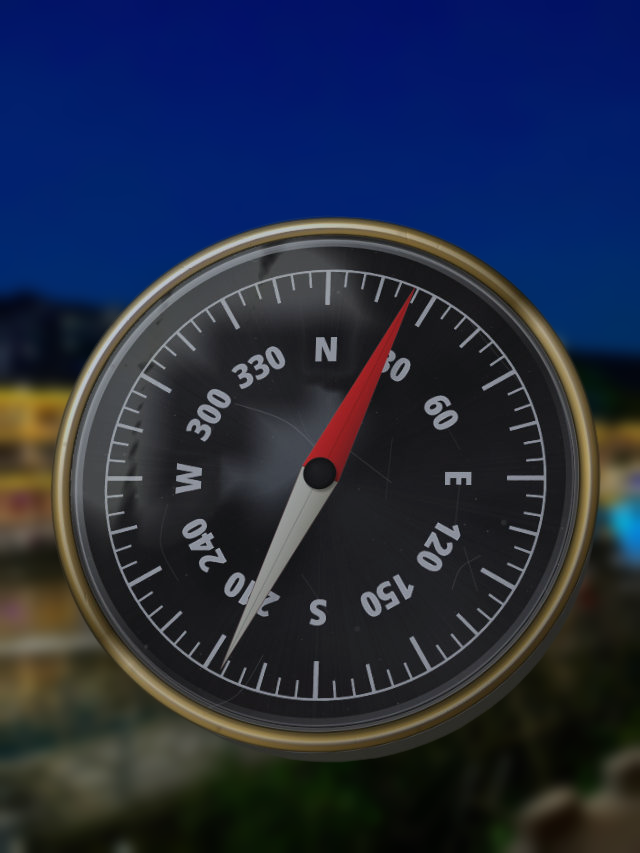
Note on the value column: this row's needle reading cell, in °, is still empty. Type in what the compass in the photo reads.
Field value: 25 °
